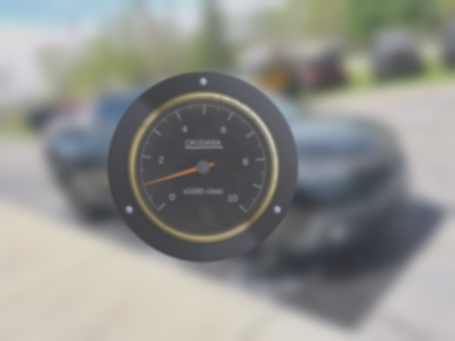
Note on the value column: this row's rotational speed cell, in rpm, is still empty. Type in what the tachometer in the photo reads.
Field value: 1000 rpm
